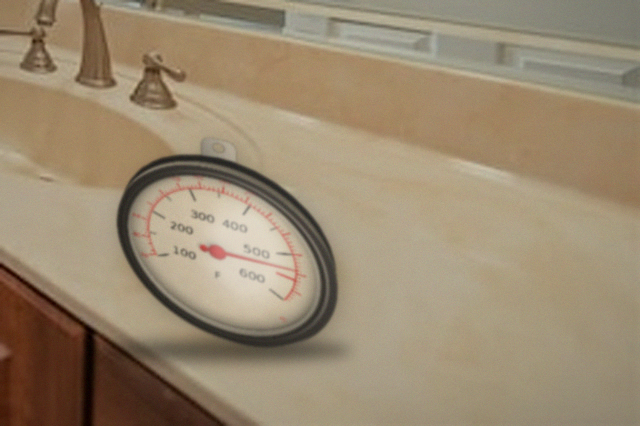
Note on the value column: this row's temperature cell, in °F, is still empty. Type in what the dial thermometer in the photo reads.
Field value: 525 °F
